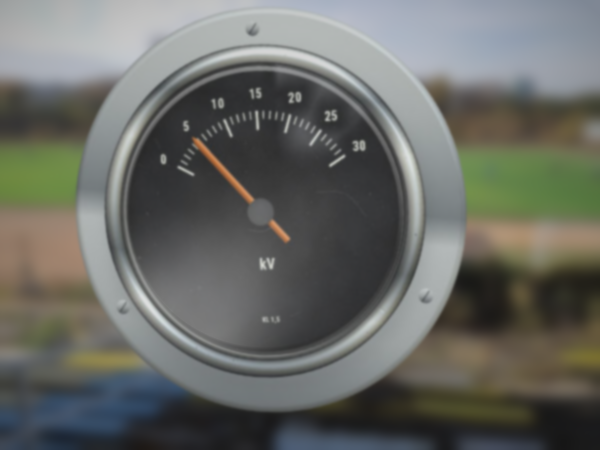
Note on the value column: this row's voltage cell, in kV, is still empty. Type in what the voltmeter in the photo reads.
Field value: 5 kV
